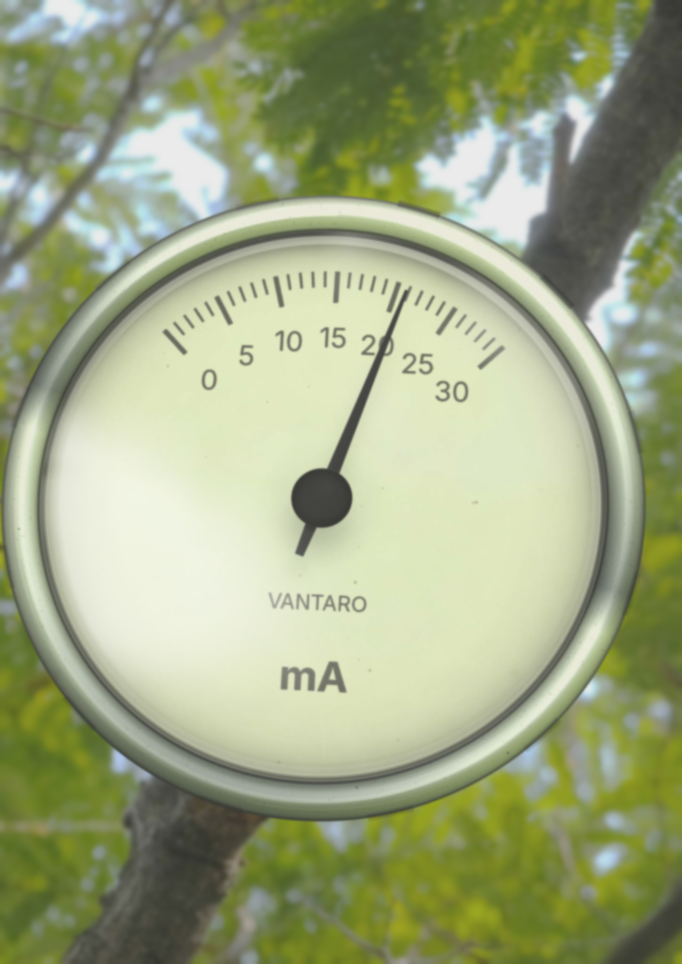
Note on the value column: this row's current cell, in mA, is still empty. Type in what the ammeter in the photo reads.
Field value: 21 mA
